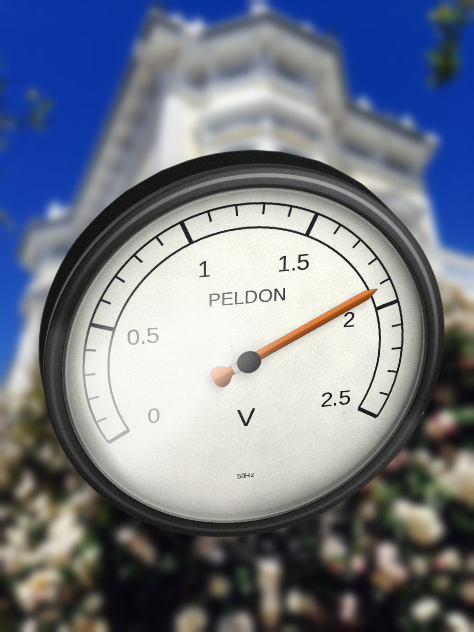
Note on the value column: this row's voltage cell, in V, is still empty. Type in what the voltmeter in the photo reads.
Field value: 1.9 V
